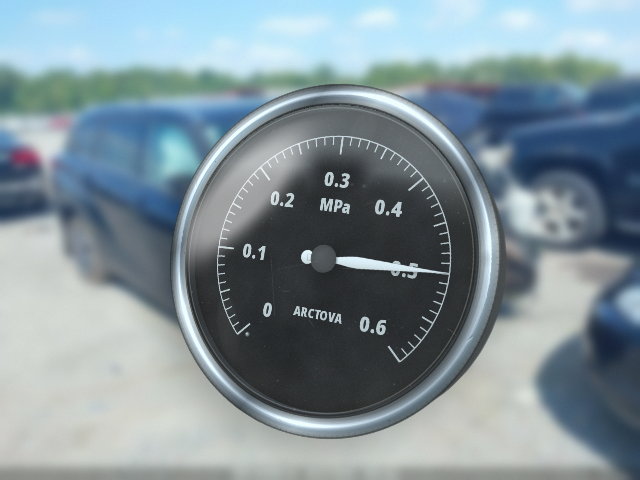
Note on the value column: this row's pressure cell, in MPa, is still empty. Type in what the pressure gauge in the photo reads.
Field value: 0.5 MPa
